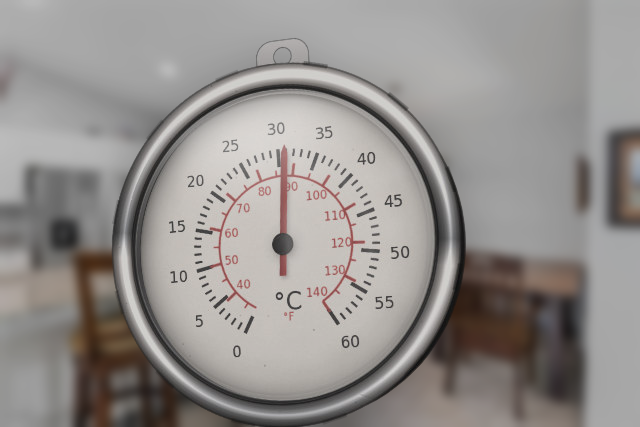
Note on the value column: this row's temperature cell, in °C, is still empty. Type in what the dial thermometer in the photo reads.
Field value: 31 °C
